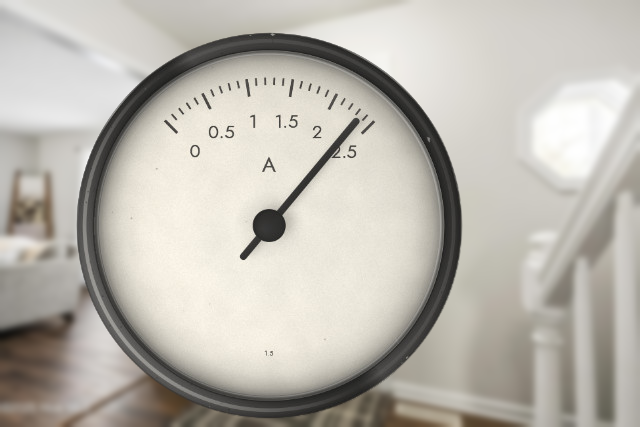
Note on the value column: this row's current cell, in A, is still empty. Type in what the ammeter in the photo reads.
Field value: 2.35 A
